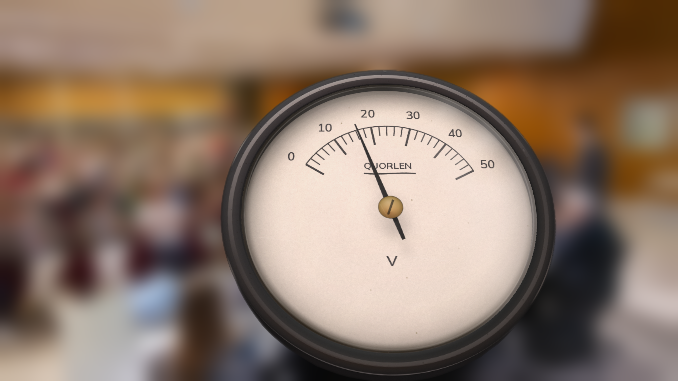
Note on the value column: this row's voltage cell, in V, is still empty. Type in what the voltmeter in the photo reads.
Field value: 16 V
